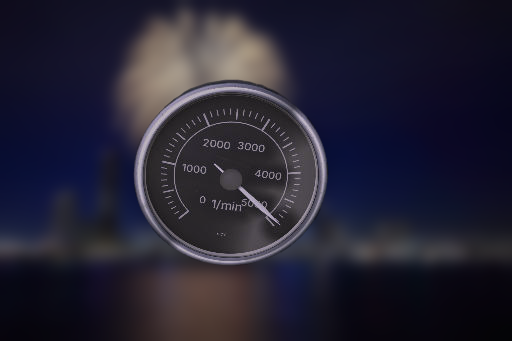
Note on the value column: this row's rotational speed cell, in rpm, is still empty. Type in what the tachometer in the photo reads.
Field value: 4900 rpm
